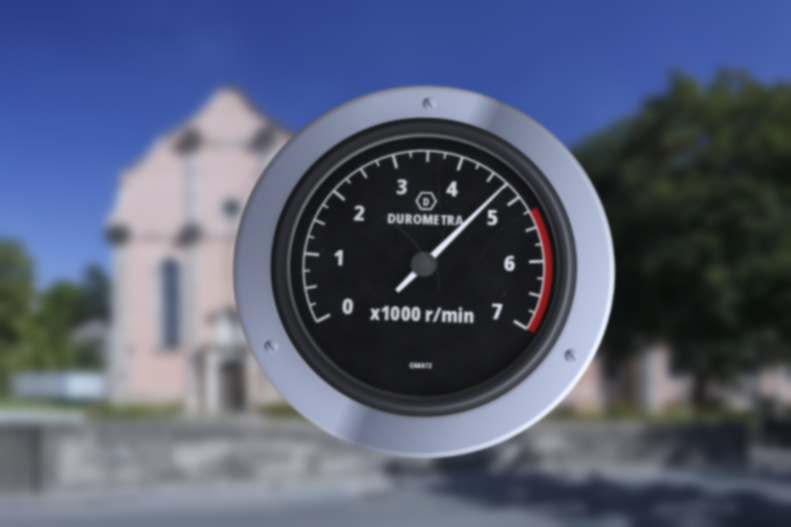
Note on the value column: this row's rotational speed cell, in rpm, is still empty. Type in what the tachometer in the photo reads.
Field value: 4750 rpm
